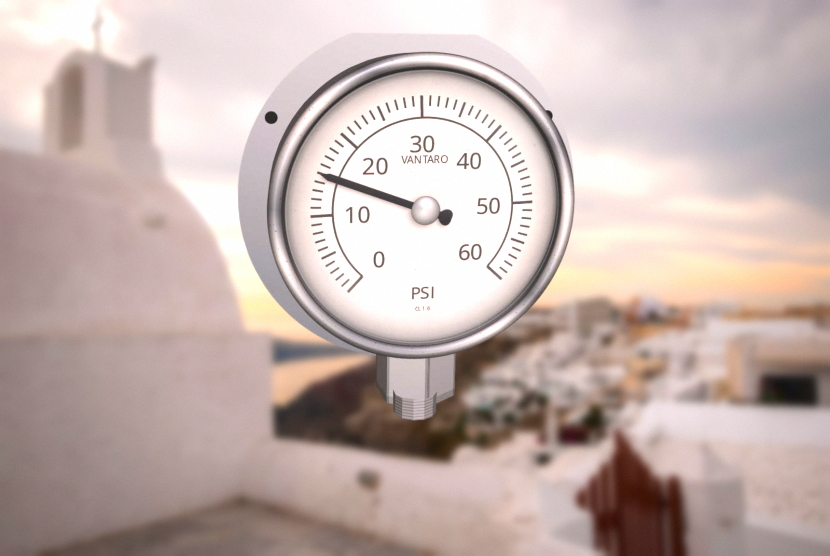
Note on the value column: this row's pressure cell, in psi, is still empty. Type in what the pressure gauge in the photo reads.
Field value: 15 psi
